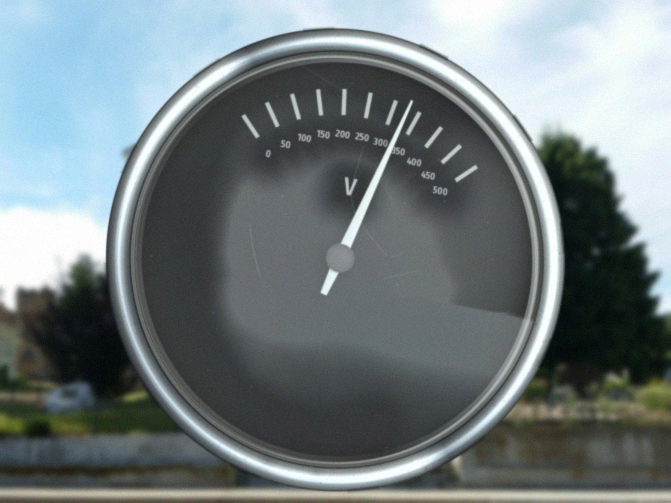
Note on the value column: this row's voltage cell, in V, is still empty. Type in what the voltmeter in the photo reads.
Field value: 325 V
